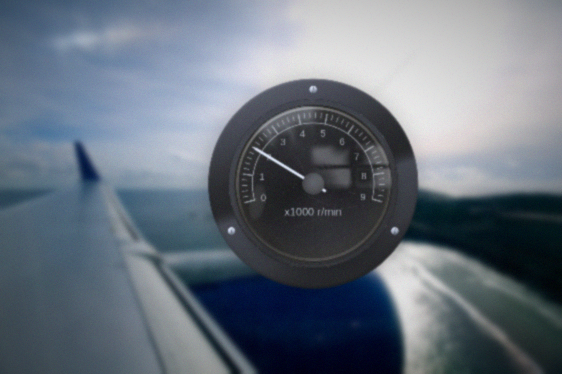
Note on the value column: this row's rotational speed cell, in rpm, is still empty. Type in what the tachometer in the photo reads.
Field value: 2000 rpm
